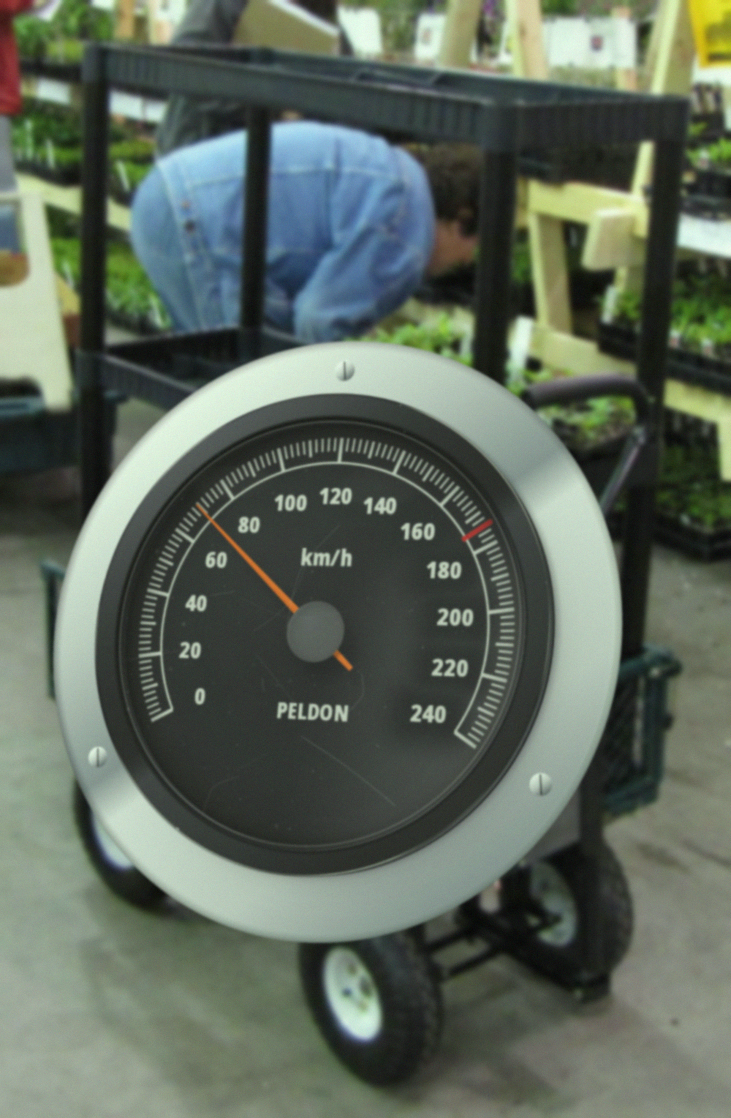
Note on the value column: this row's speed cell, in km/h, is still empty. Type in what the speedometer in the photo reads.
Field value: 70 km/h
